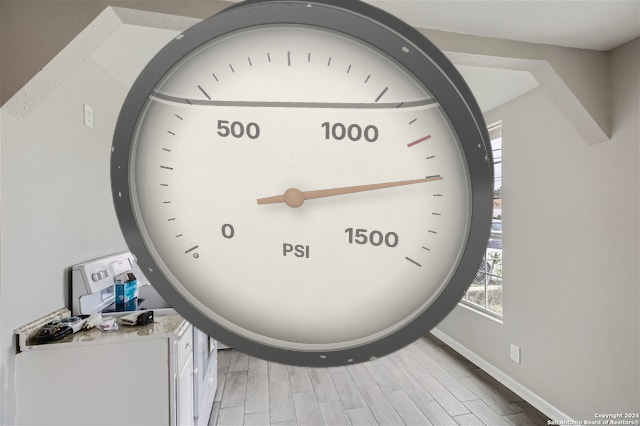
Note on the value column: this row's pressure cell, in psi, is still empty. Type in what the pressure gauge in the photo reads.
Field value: 1250 psi
